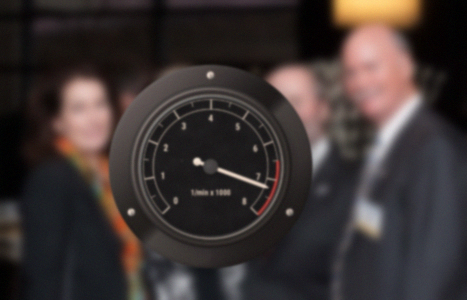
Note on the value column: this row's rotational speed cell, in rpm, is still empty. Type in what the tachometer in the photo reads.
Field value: 7250 rpm
